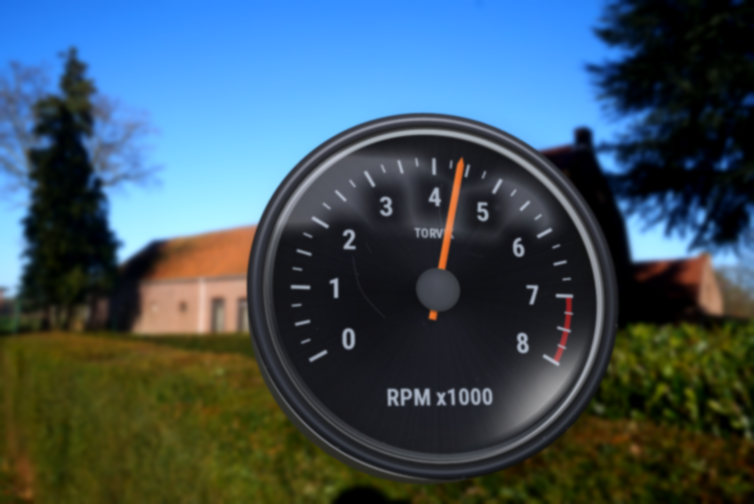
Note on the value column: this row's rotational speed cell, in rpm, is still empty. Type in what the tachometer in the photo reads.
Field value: 4375 rpm
